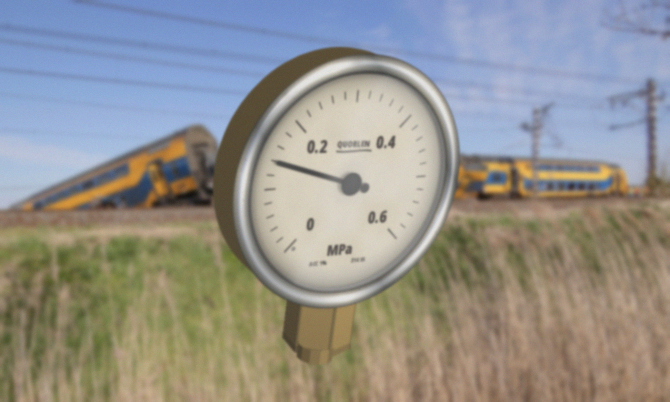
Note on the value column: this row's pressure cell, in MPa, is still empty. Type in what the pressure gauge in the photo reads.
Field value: 0.14 MPa
